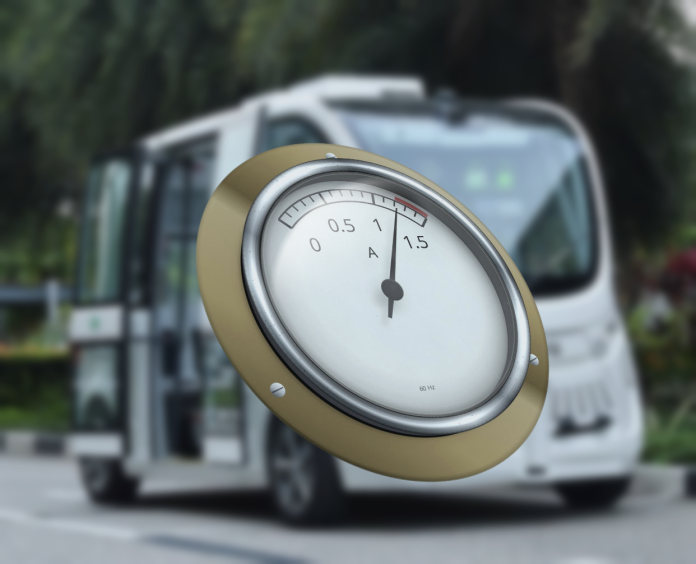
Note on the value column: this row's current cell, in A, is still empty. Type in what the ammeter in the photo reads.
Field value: 1.2 A
